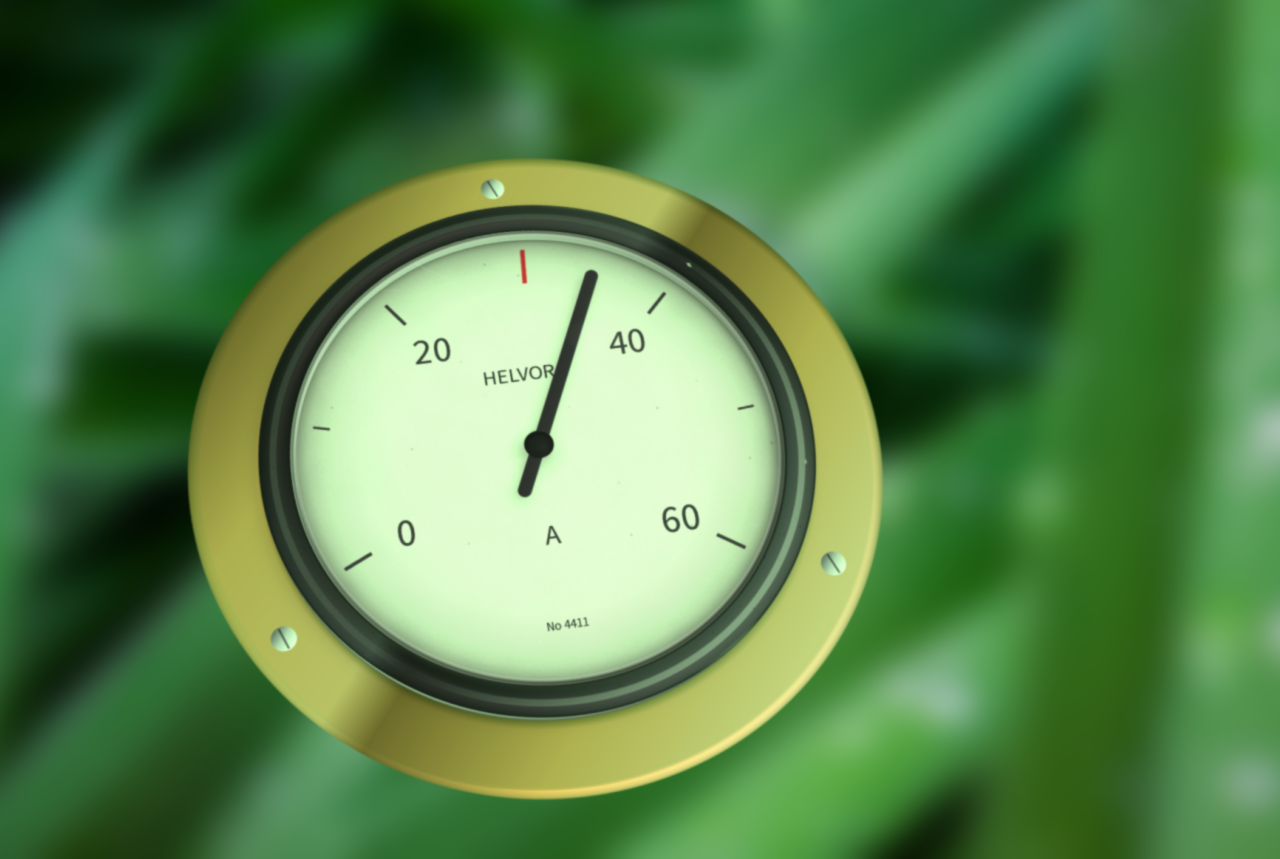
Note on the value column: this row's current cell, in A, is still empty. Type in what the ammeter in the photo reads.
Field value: 35 A
